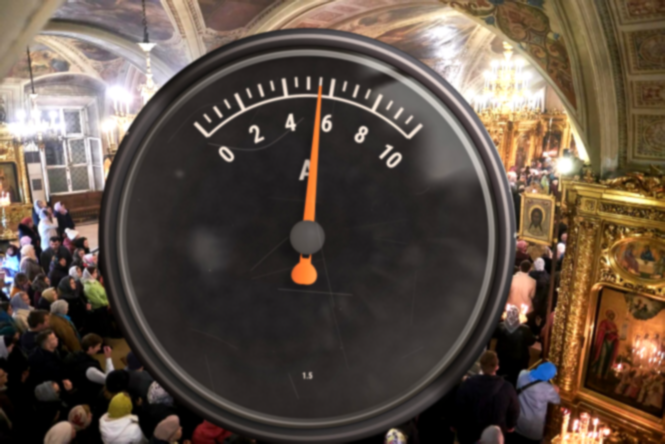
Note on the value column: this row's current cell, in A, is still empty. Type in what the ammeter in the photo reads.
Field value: 5.5 A
